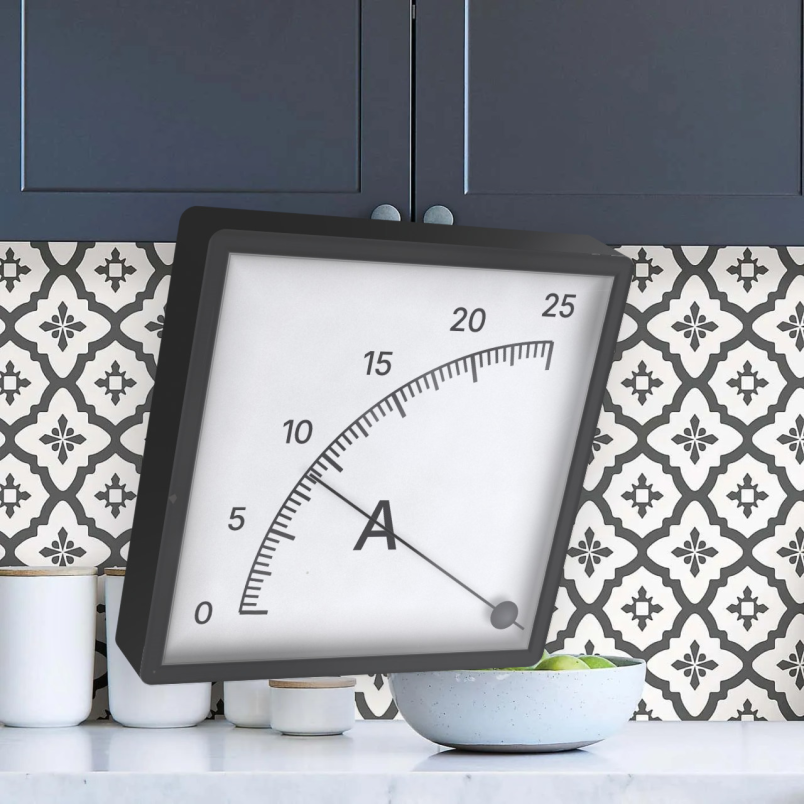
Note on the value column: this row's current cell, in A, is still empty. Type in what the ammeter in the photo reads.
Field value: 8.75 A
